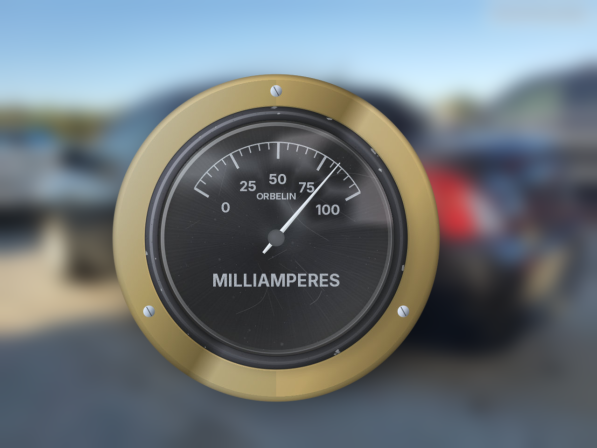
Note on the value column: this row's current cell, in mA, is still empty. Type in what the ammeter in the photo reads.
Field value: 82.5 mA
